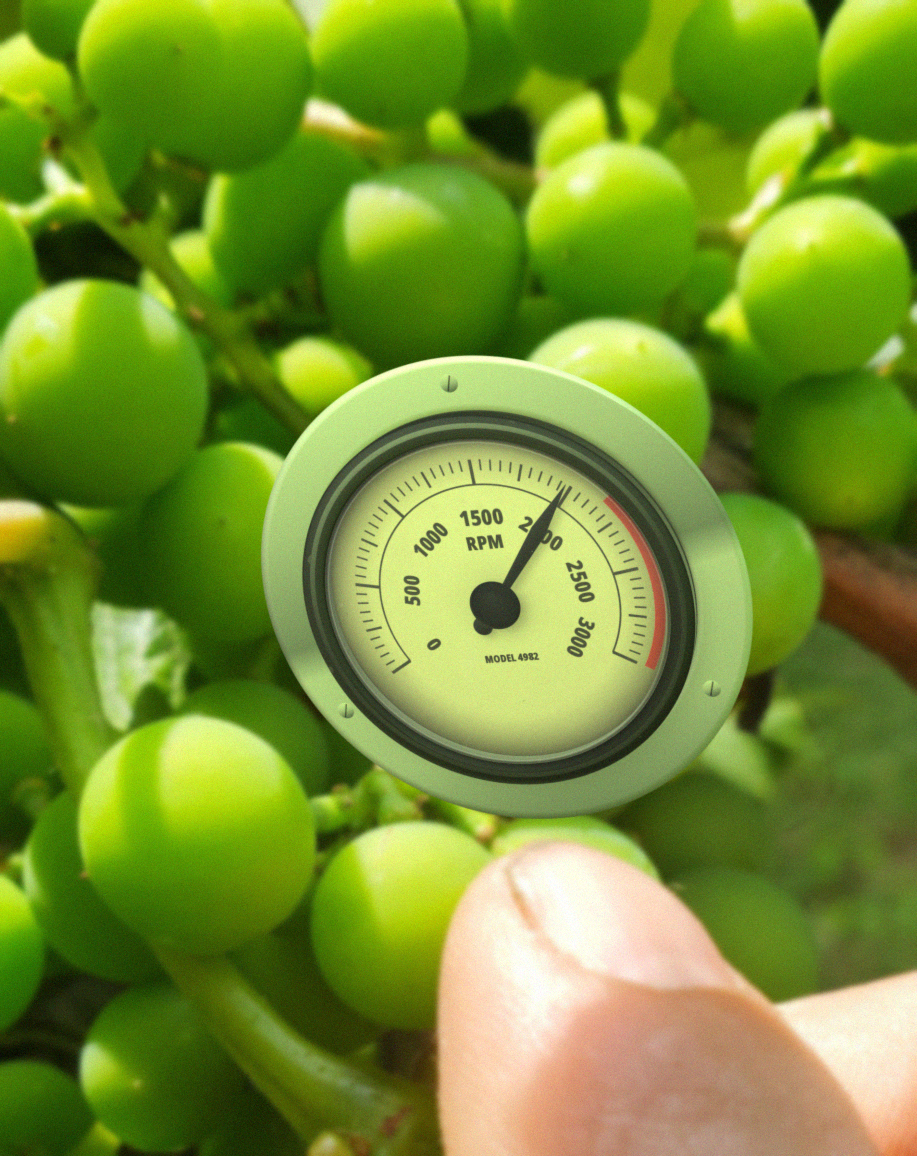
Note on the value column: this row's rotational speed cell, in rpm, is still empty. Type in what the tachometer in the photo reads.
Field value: 1975 rpm
